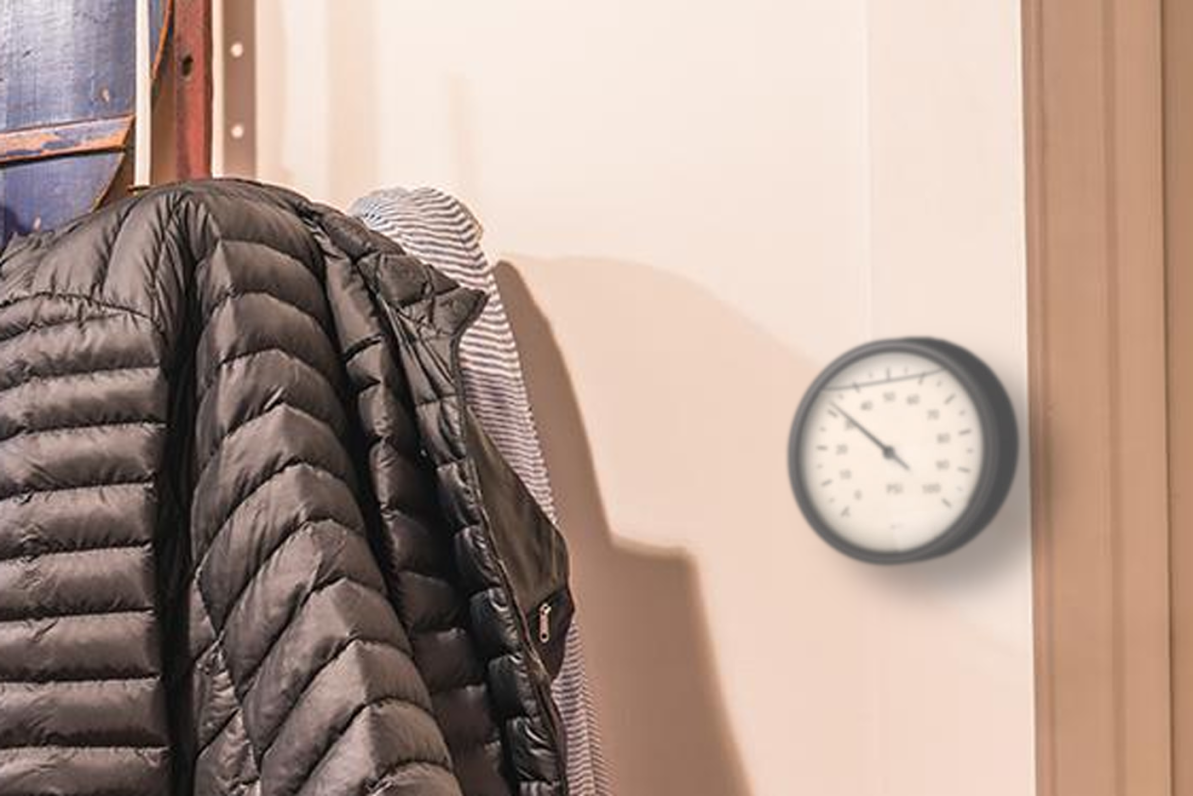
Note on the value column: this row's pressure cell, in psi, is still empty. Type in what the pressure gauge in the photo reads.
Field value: 32.5 psi
